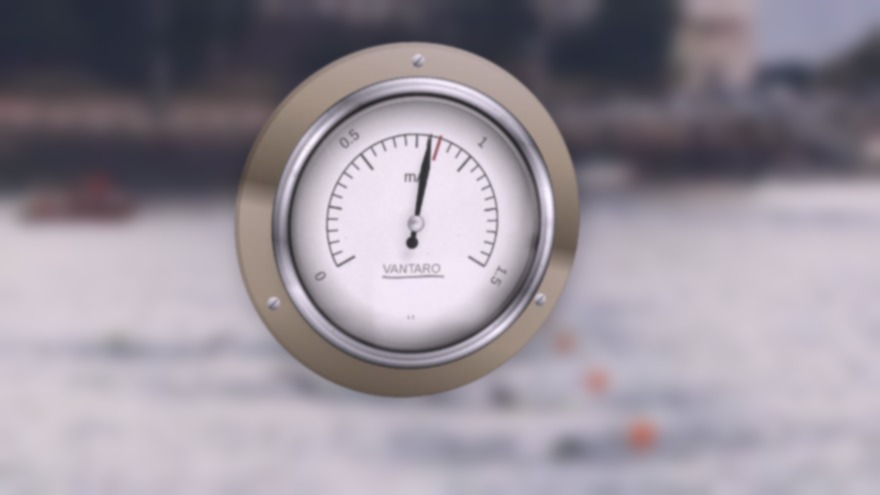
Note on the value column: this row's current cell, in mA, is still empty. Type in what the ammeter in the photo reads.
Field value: 0.8 mA
